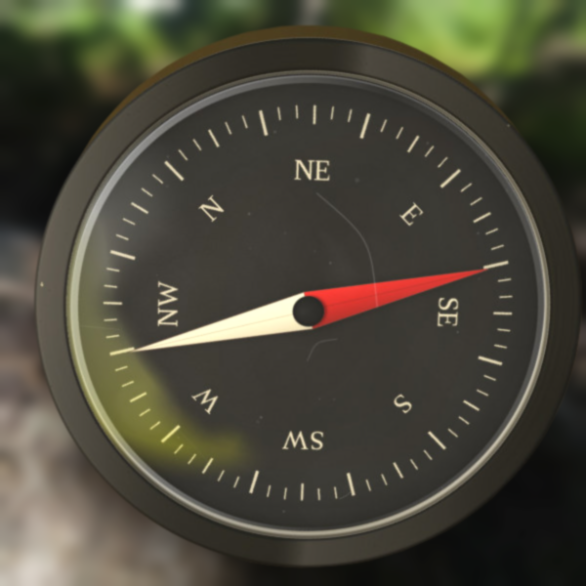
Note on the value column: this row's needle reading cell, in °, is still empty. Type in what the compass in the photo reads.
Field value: 120 °
